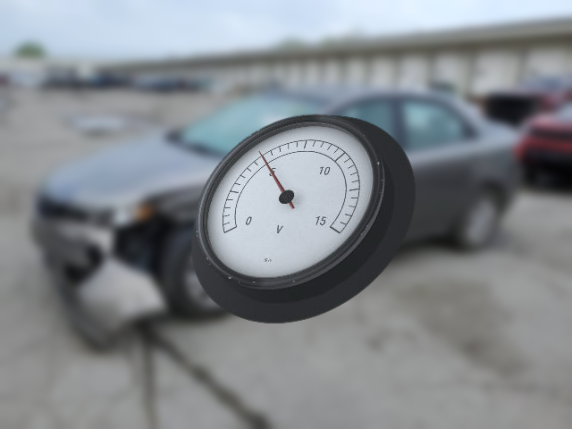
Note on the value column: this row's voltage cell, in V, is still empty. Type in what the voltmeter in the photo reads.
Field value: 5 V
